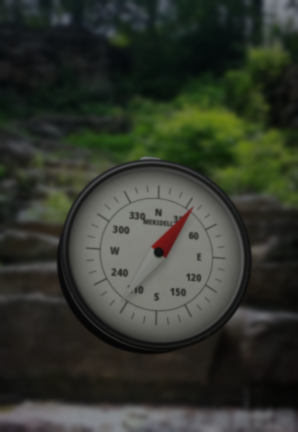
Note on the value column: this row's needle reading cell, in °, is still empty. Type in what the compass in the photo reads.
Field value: 35 °
